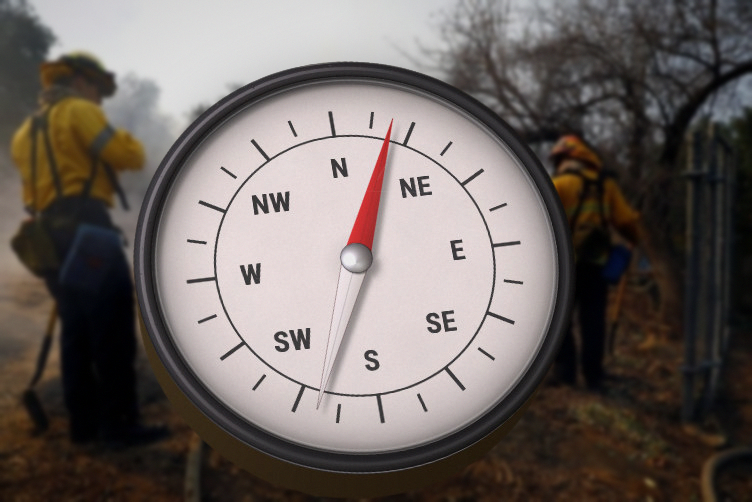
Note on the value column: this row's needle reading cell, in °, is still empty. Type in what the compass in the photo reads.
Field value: 22.5 °
